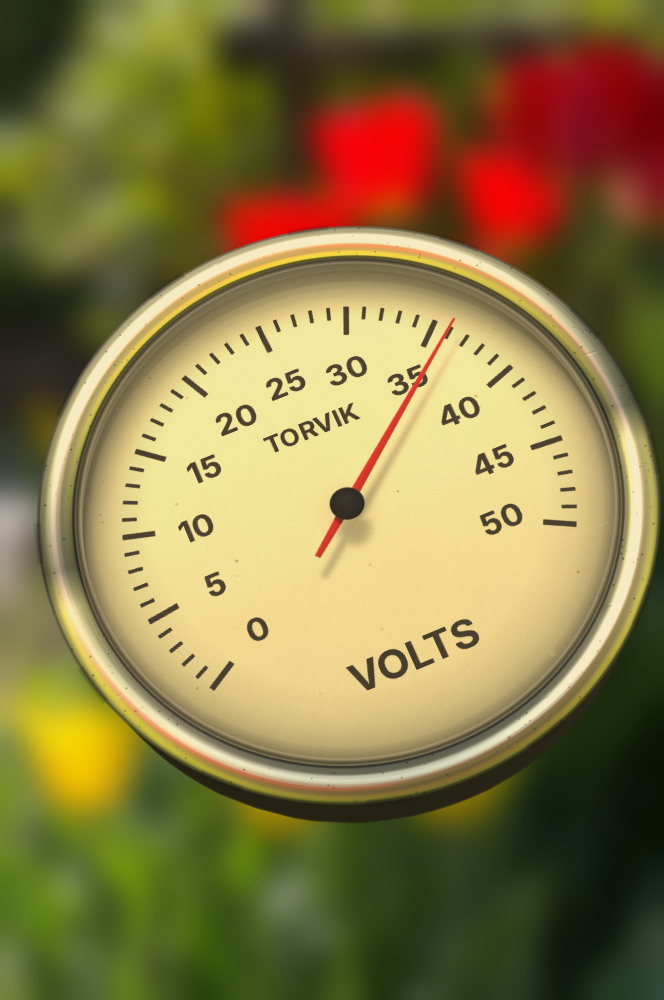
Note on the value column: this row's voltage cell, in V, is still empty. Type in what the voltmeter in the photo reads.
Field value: 36 V
